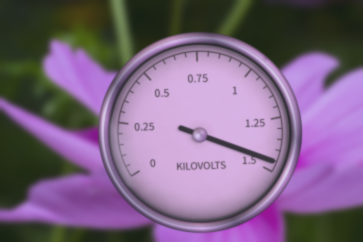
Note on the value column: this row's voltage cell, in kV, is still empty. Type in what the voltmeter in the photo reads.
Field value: 1.45 kV
